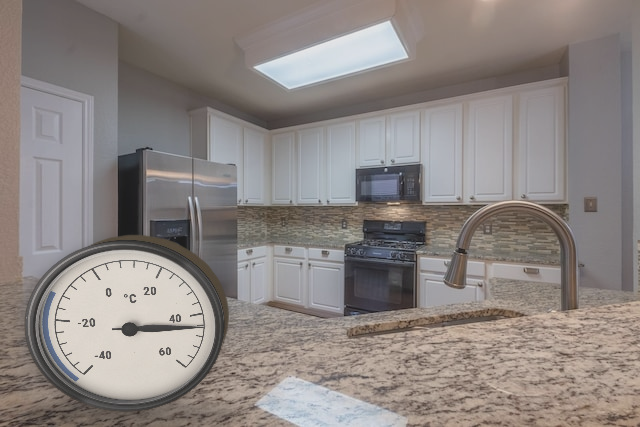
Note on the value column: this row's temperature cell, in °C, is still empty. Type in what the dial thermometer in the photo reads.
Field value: 44 °C
